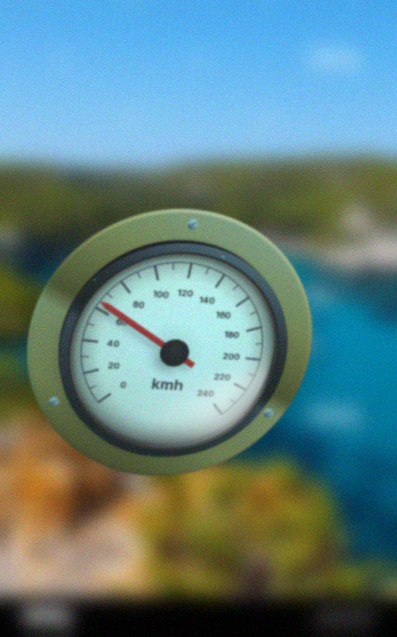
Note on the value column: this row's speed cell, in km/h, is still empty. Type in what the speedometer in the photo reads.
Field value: 65 km/h
